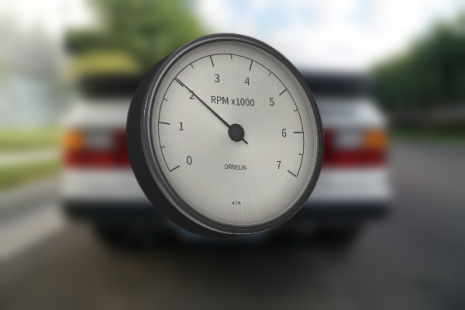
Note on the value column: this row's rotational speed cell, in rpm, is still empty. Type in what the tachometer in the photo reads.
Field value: 2000 rpm
